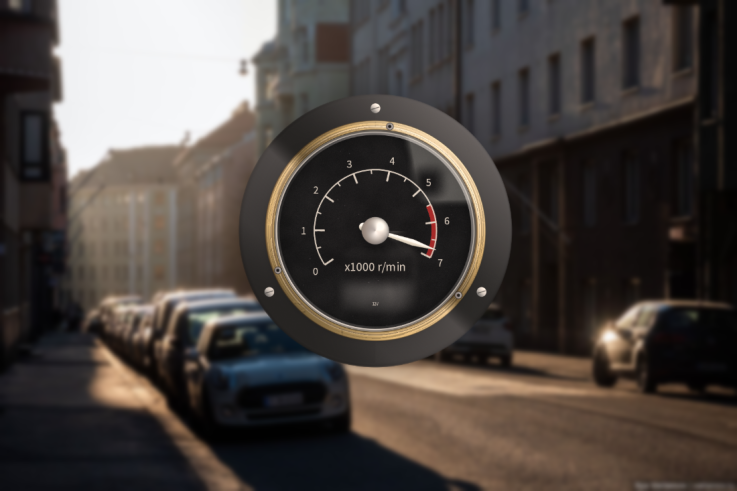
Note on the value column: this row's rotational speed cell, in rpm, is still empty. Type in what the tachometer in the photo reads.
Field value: 6750 rpm
